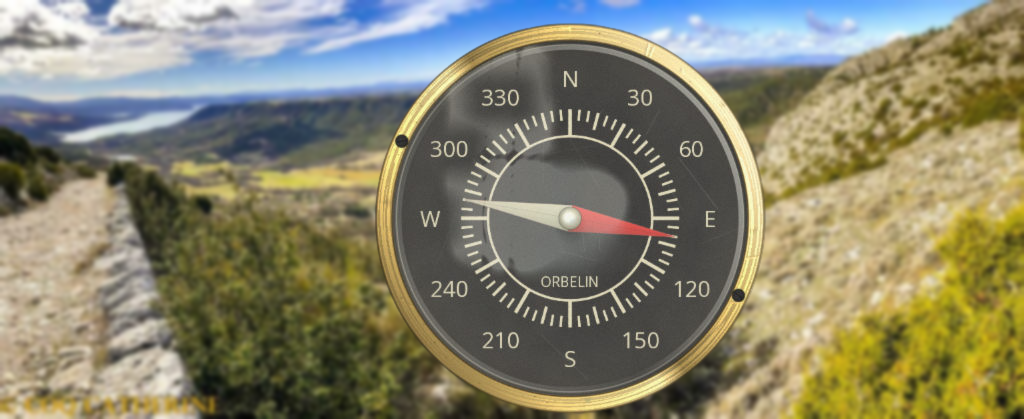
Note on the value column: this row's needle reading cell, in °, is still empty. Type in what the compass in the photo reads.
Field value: 100 °
